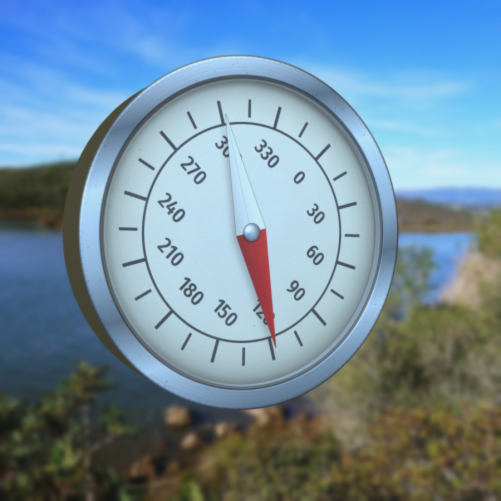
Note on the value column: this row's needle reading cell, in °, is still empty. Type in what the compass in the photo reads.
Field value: 120 °
